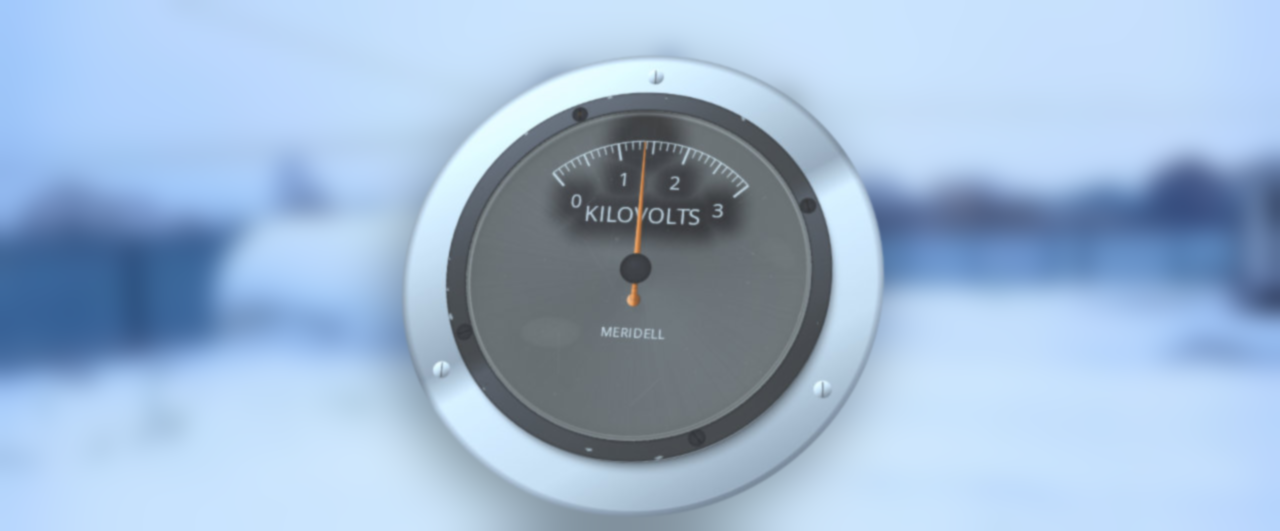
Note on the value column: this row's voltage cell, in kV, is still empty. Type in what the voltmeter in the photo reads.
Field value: 1.4 kV
